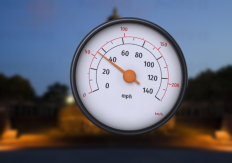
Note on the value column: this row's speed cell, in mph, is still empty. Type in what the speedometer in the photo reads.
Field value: 35 mph
